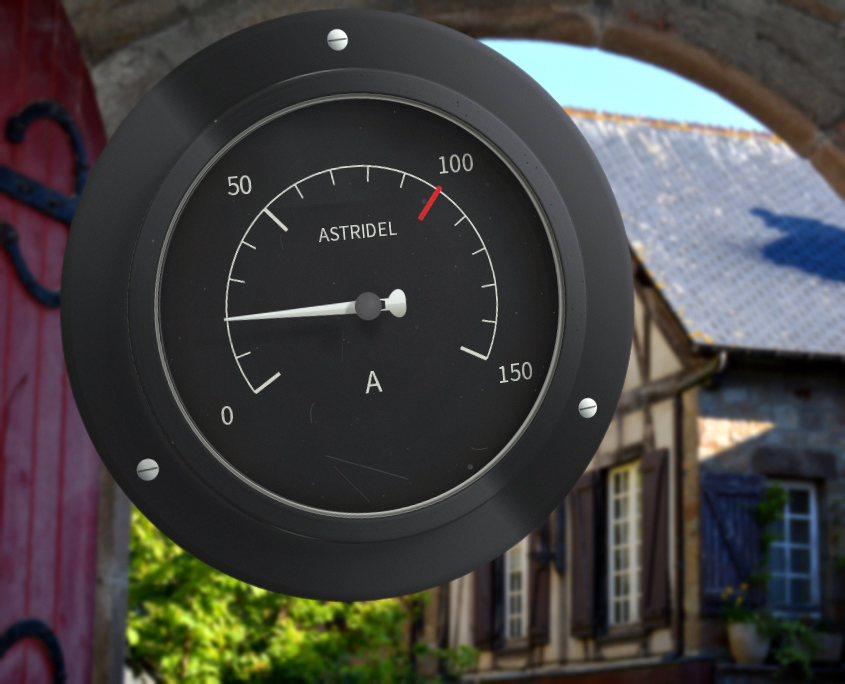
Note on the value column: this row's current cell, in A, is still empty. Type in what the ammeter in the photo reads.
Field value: 20 A
